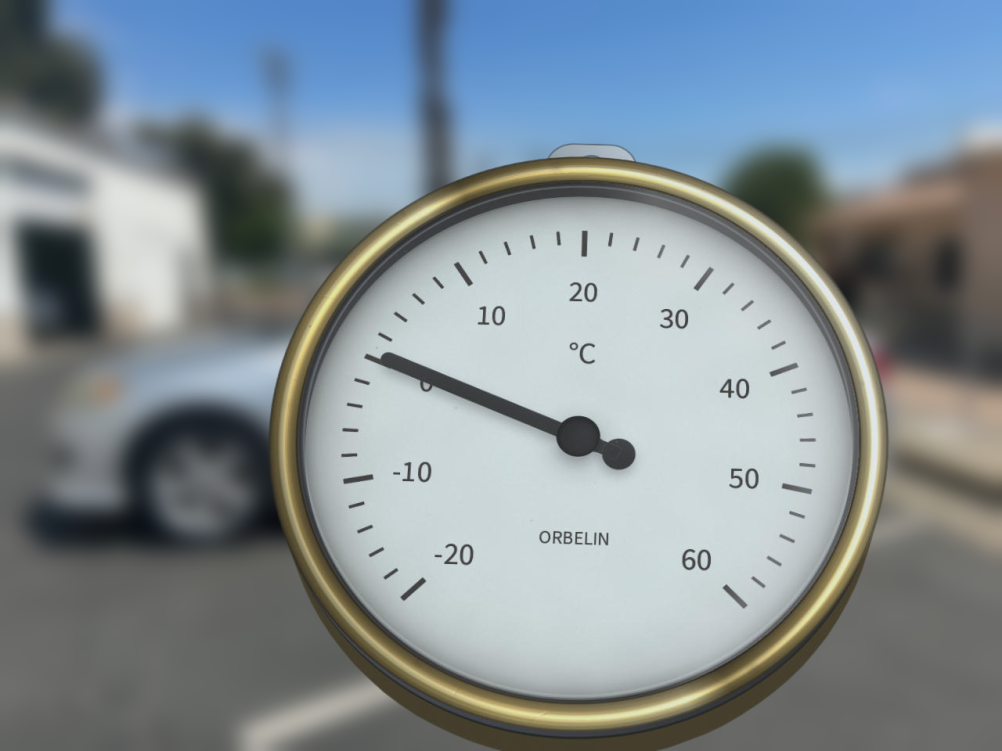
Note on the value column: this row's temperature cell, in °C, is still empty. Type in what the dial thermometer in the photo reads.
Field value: 0 °C
